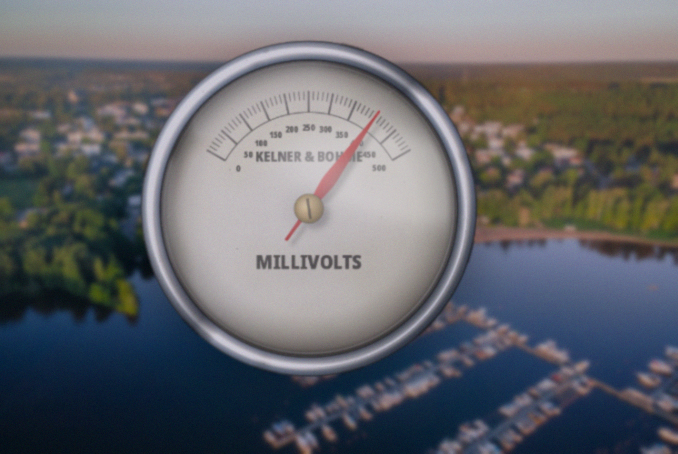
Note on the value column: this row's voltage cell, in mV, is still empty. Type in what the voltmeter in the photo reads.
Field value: 400 mV
